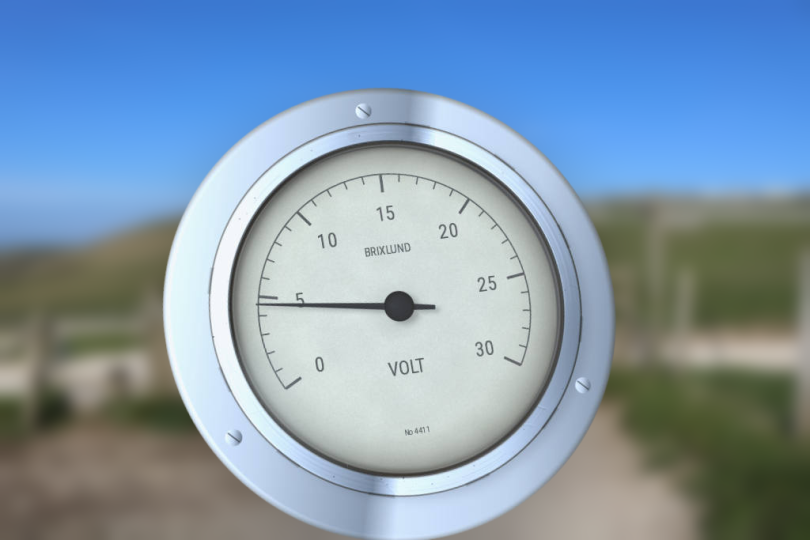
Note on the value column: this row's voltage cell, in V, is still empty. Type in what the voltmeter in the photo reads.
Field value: 4.5 V
